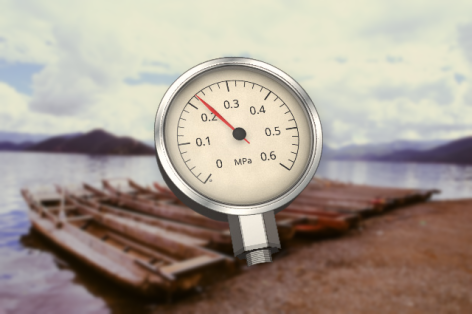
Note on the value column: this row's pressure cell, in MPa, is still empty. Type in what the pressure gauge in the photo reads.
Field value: 0.22 MPa
